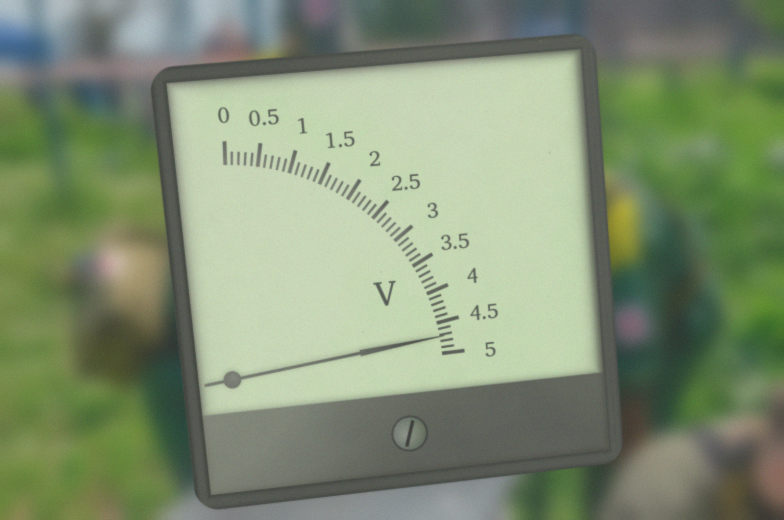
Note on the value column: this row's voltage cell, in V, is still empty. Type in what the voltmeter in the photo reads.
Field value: 4.7 V
